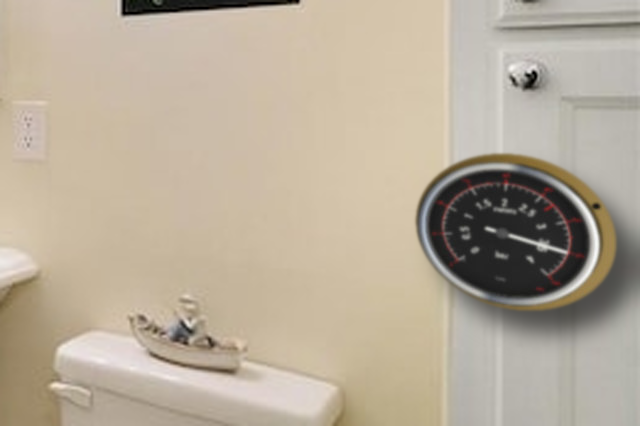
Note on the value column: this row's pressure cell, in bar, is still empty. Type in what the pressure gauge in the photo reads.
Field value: 3.5 bar
